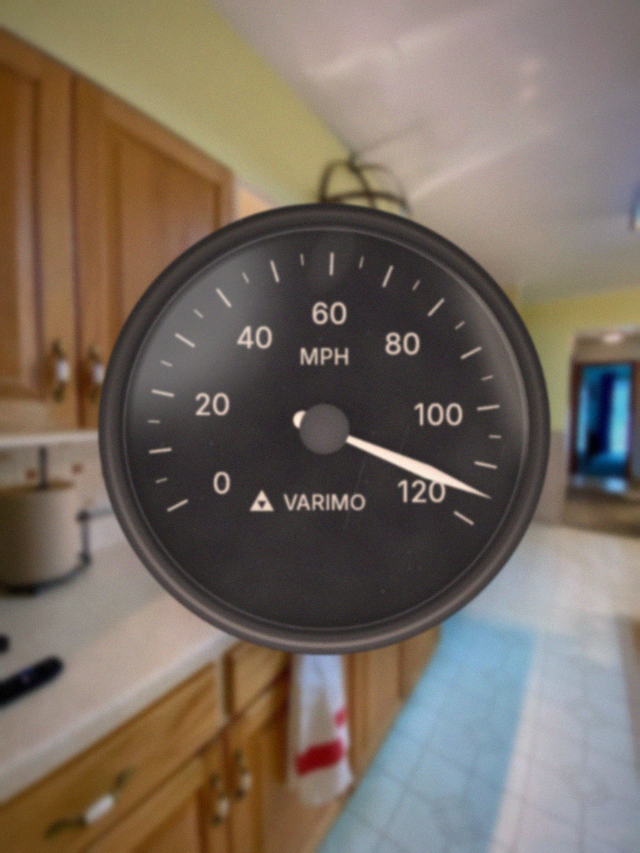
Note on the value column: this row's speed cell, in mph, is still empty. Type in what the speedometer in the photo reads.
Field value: 115 mph
